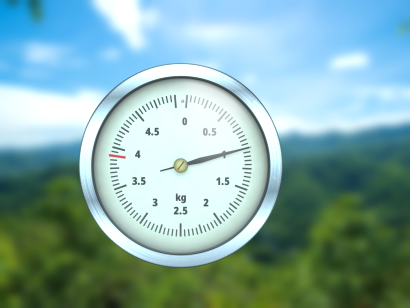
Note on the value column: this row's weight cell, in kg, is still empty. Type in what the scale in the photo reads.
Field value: 1 kg
